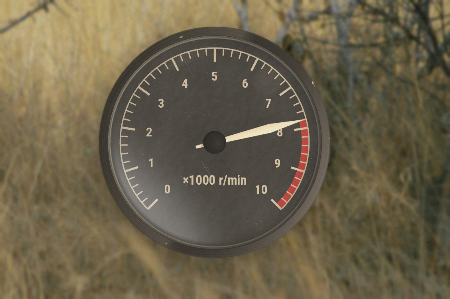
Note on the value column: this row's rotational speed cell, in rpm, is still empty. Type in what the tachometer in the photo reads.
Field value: 7800 rpm
